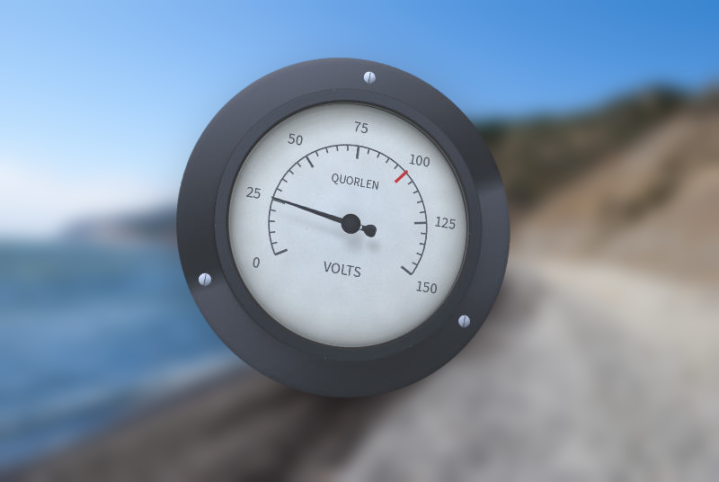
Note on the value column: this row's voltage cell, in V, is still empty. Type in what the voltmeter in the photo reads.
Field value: 25 V
